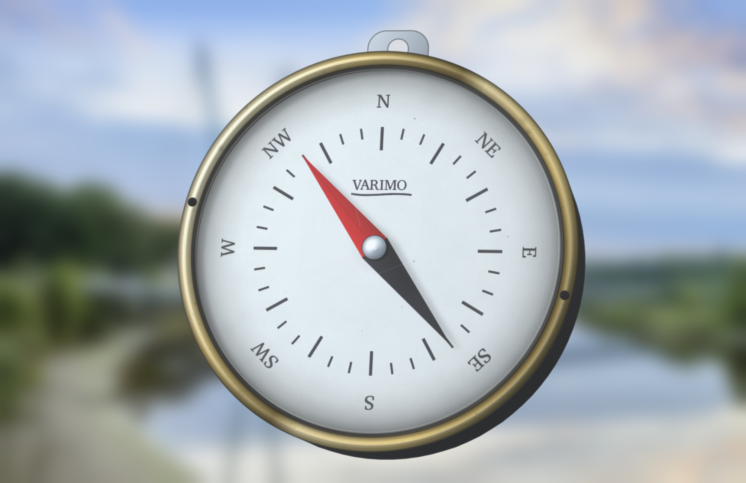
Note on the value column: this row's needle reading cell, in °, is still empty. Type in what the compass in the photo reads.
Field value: 320 °
